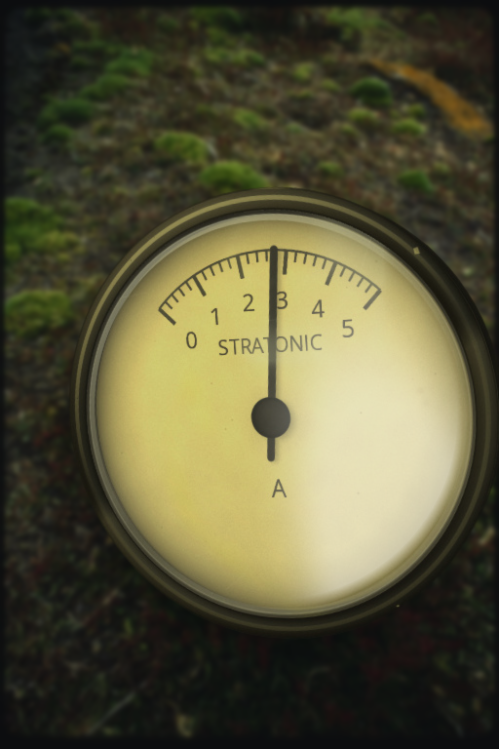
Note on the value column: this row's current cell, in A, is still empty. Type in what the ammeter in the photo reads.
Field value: 2.8 A
